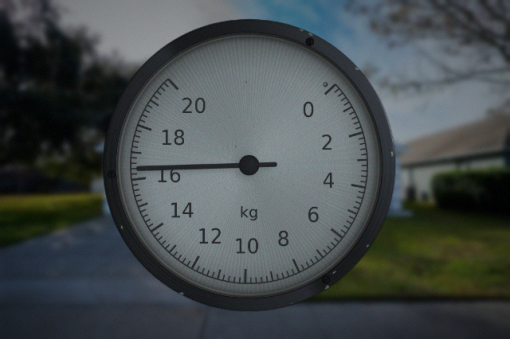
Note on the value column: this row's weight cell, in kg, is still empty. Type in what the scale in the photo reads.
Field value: 16.4 kg
